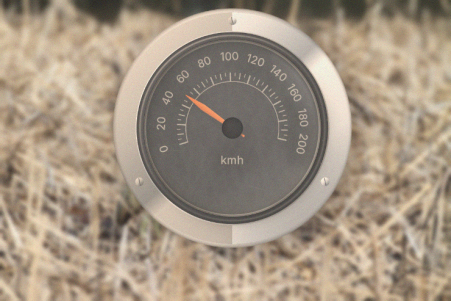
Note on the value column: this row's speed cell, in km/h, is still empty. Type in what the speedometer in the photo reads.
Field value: 50 km/h
